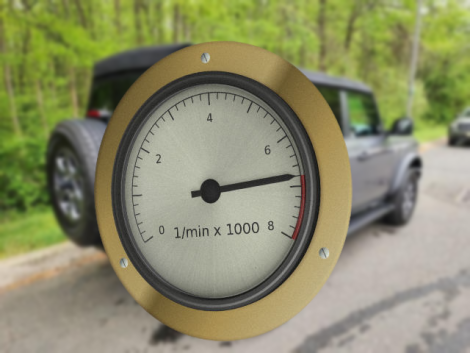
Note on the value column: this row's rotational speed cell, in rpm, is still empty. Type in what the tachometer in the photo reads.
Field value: 6800 rpm
